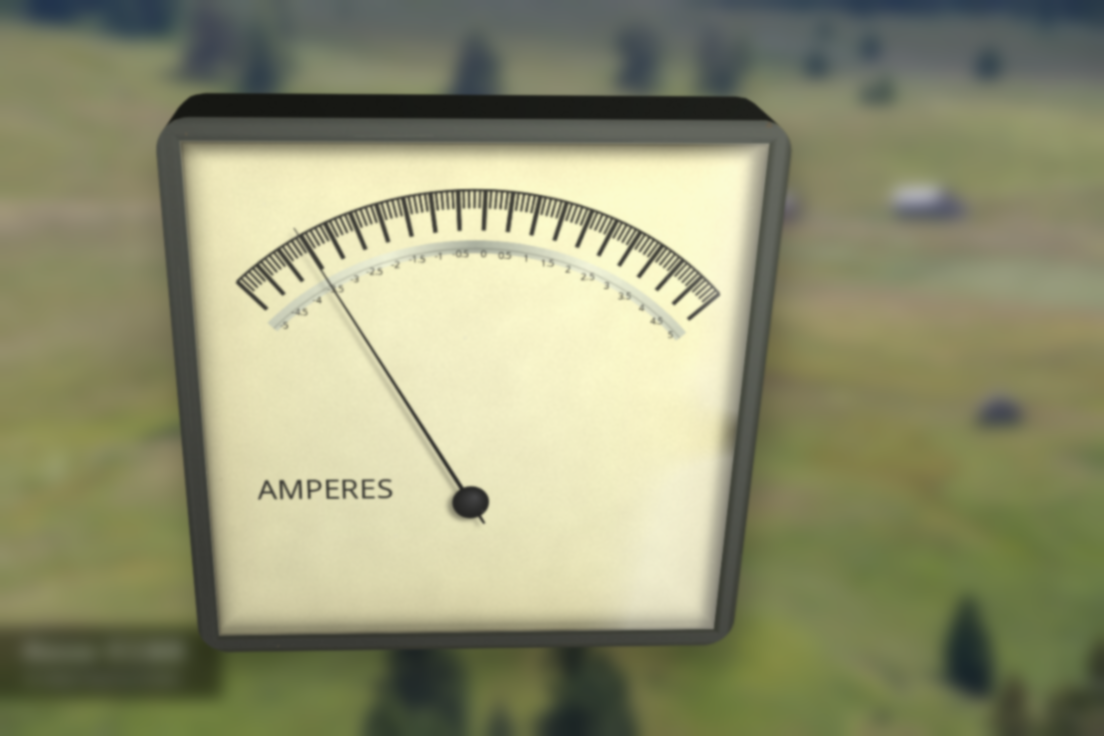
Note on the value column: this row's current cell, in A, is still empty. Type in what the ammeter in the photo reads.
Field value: -3.5 A
